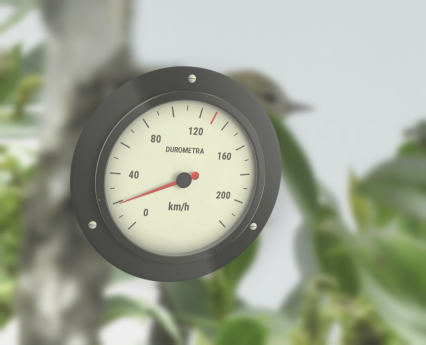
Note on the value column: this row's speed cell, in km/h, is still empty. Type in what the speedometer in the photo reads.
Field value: 20 km/h
